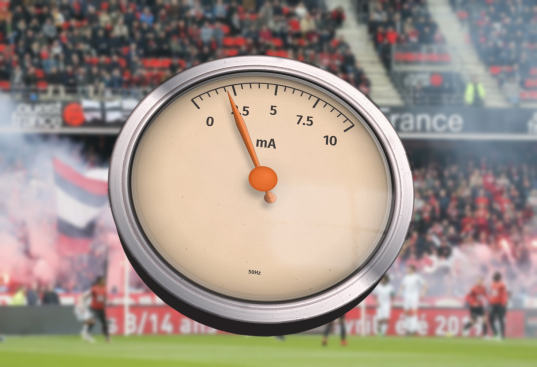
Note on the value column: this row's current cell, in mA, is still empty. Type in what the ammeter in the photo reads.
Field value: 2 mA
